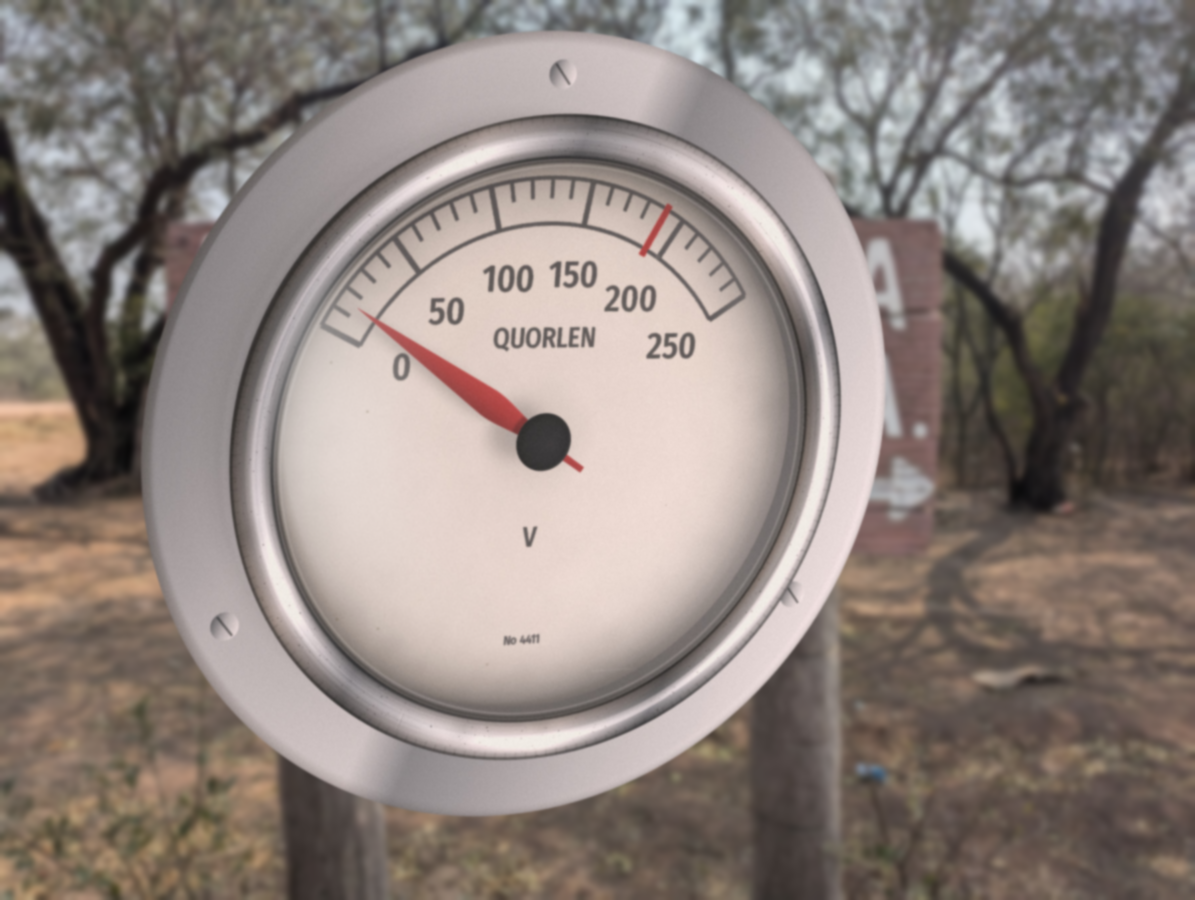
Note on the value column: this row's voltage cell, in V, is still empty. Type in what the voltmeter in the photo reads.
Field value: 15 V
